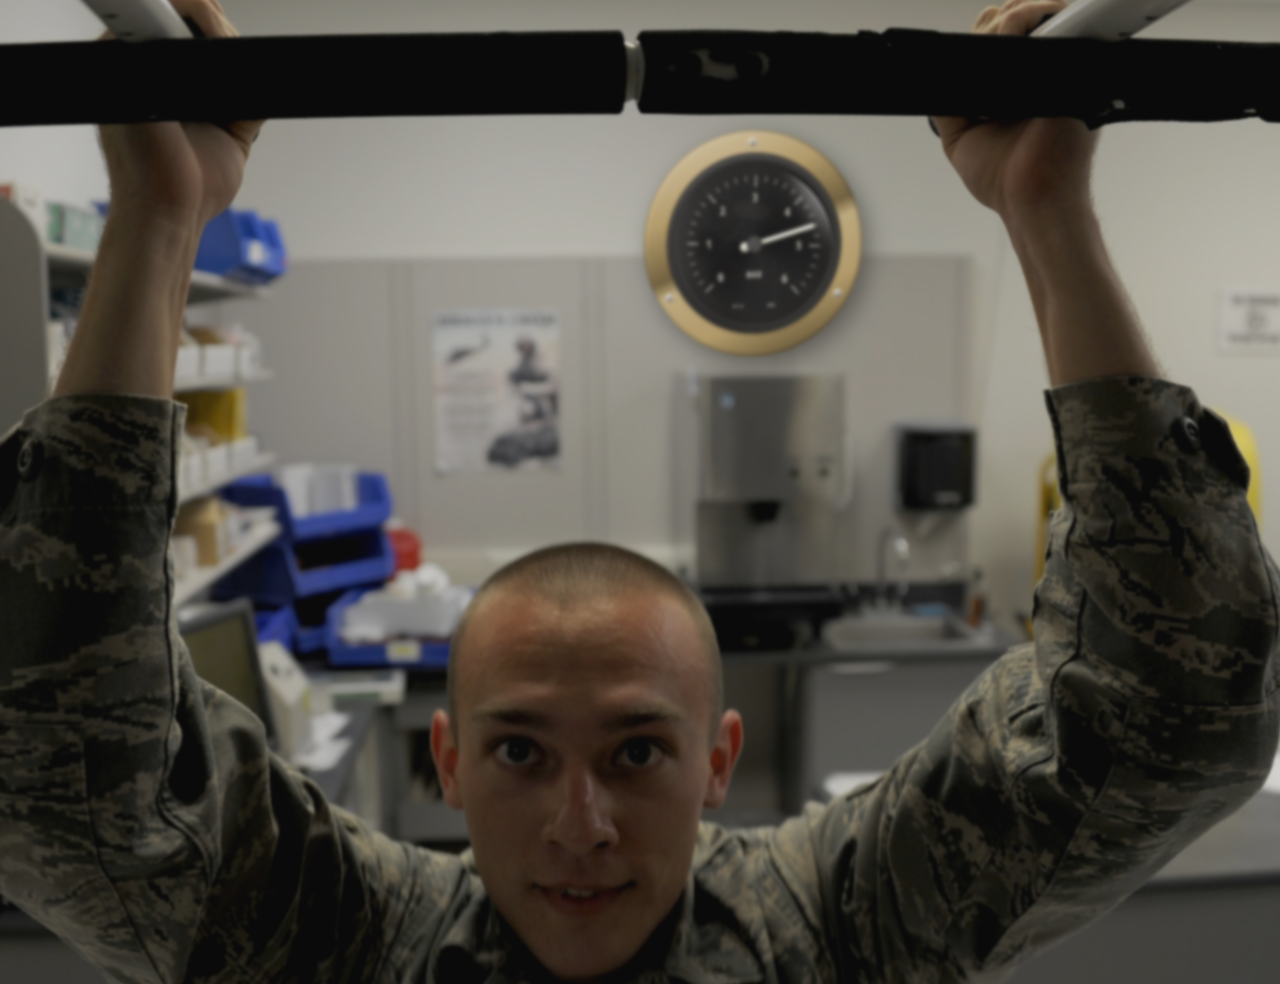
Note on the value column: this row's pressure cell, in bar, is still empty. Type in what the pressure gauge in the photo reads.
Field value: 4.6 bar
